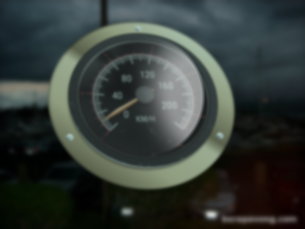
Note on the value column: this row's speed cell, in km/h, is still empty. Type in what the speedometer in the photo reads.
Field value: 10 km/h
